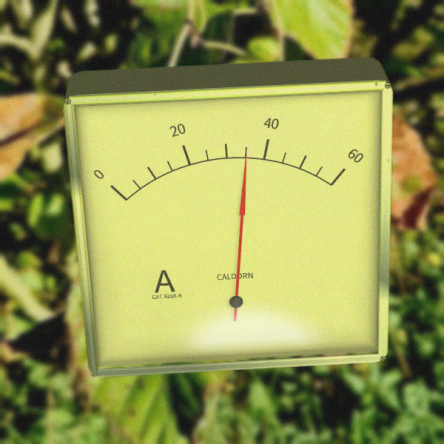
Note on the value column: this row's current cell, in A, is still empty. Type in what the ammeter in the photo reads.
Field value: 35 A
